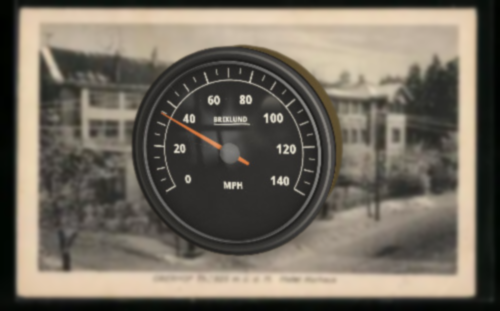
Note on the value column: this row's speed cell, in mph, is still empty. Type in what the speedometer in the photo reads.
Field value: 35 mph
